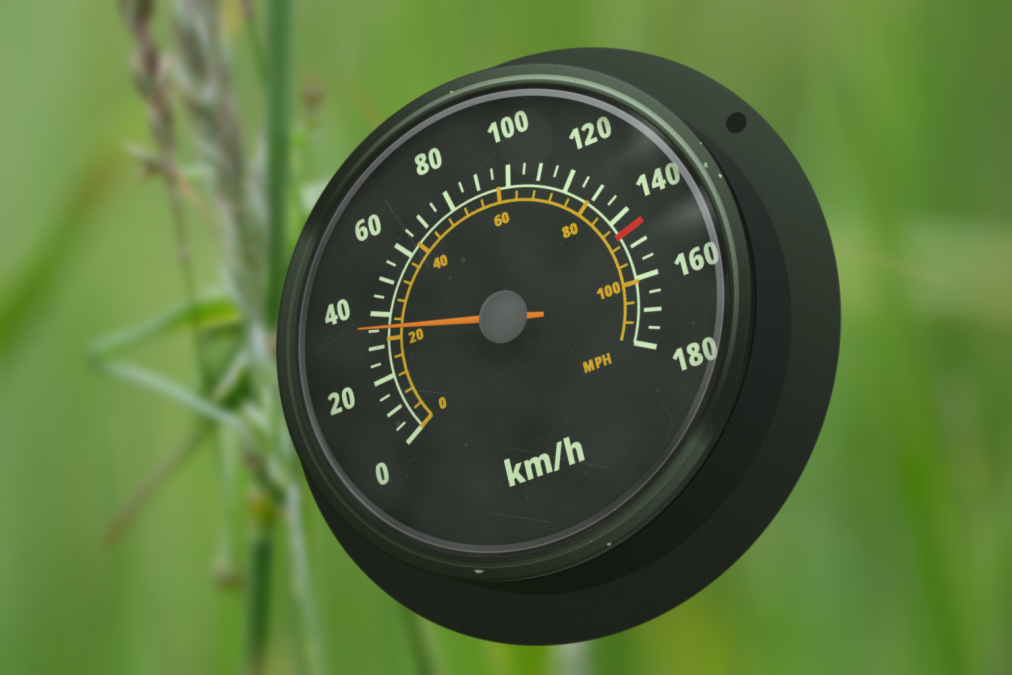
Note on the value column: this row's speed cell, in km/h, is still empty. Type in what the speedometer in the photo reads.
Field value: 35 km/h
